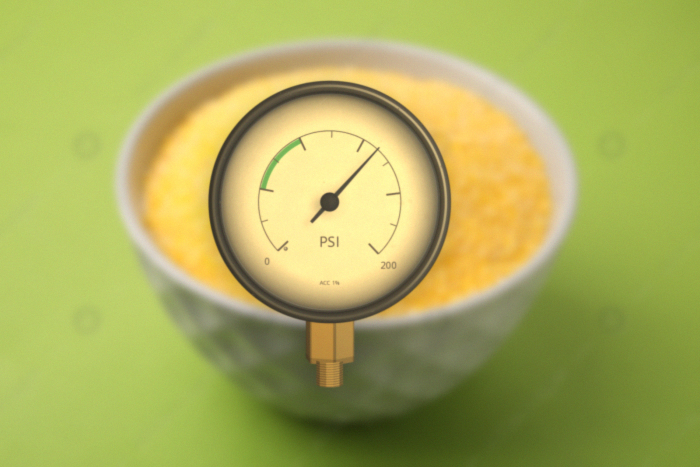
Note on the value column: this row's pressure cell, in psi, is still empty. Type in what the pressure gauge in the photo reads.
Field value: 130 psi
